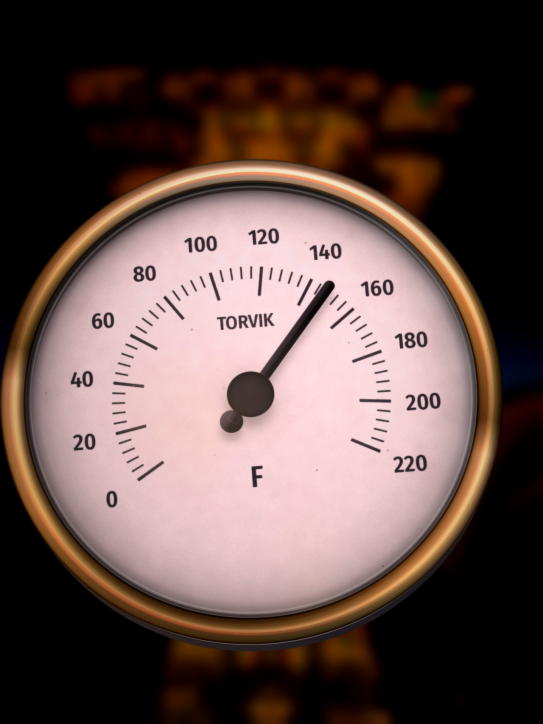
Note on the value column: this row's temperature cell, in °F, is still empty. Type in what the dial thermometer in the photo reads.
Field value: 148 °F
